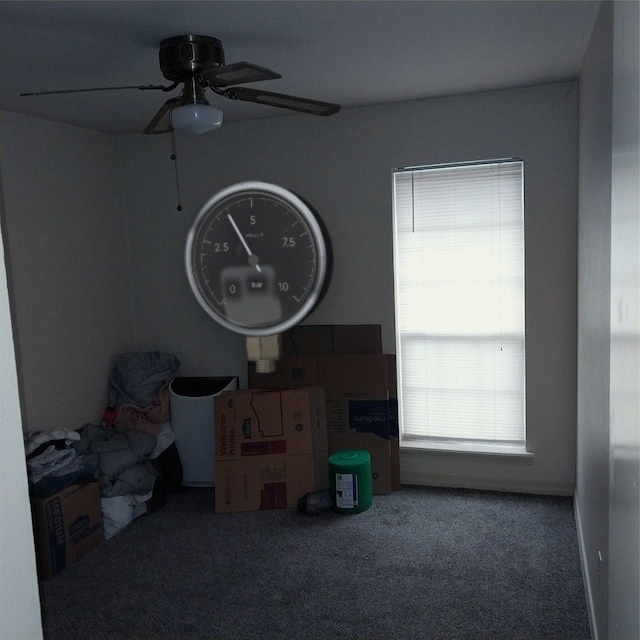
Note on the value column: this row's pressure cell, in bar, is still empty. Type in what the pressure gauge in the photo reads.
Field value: 4 bar
